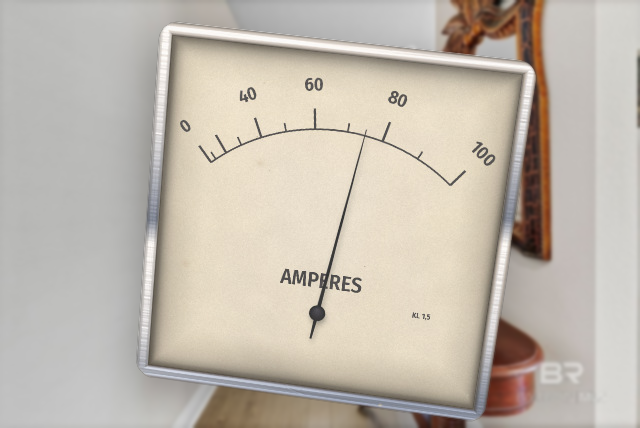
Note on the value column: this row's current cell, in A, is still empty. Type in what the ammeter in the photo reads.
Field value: 75 A
